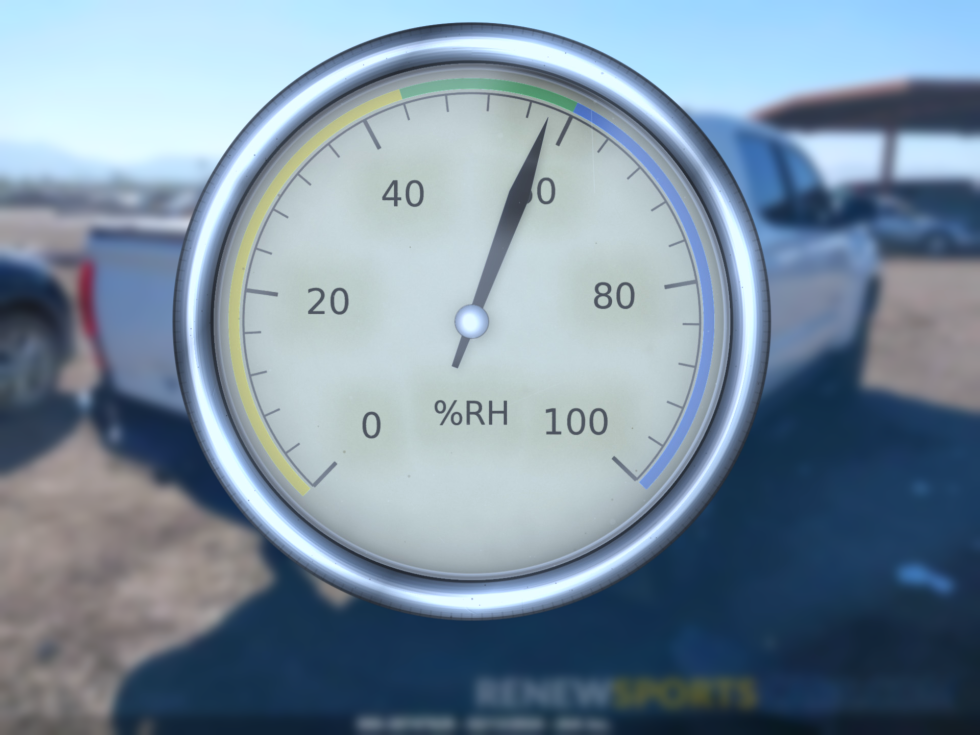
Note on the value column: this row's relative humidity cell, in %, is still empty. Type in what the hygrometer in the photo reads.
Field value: 58 %
